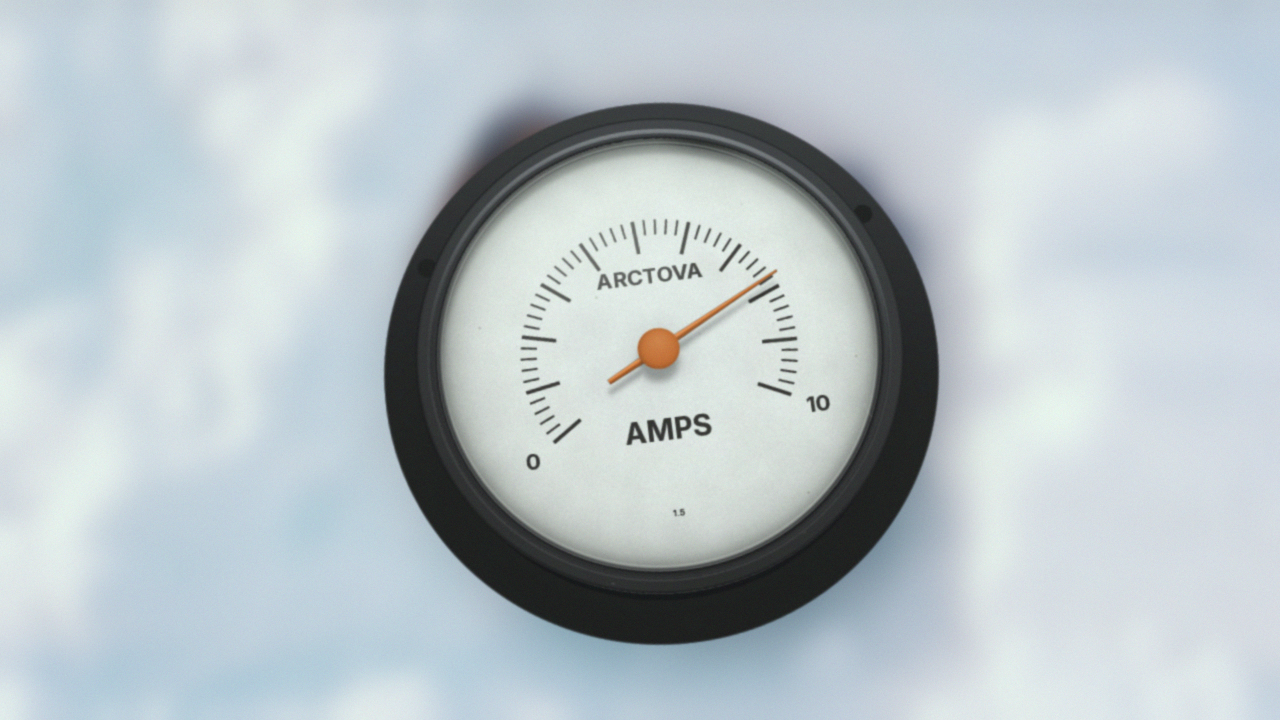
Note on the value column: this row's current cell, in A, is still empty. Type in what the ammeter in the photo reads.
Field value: 7.8 A
